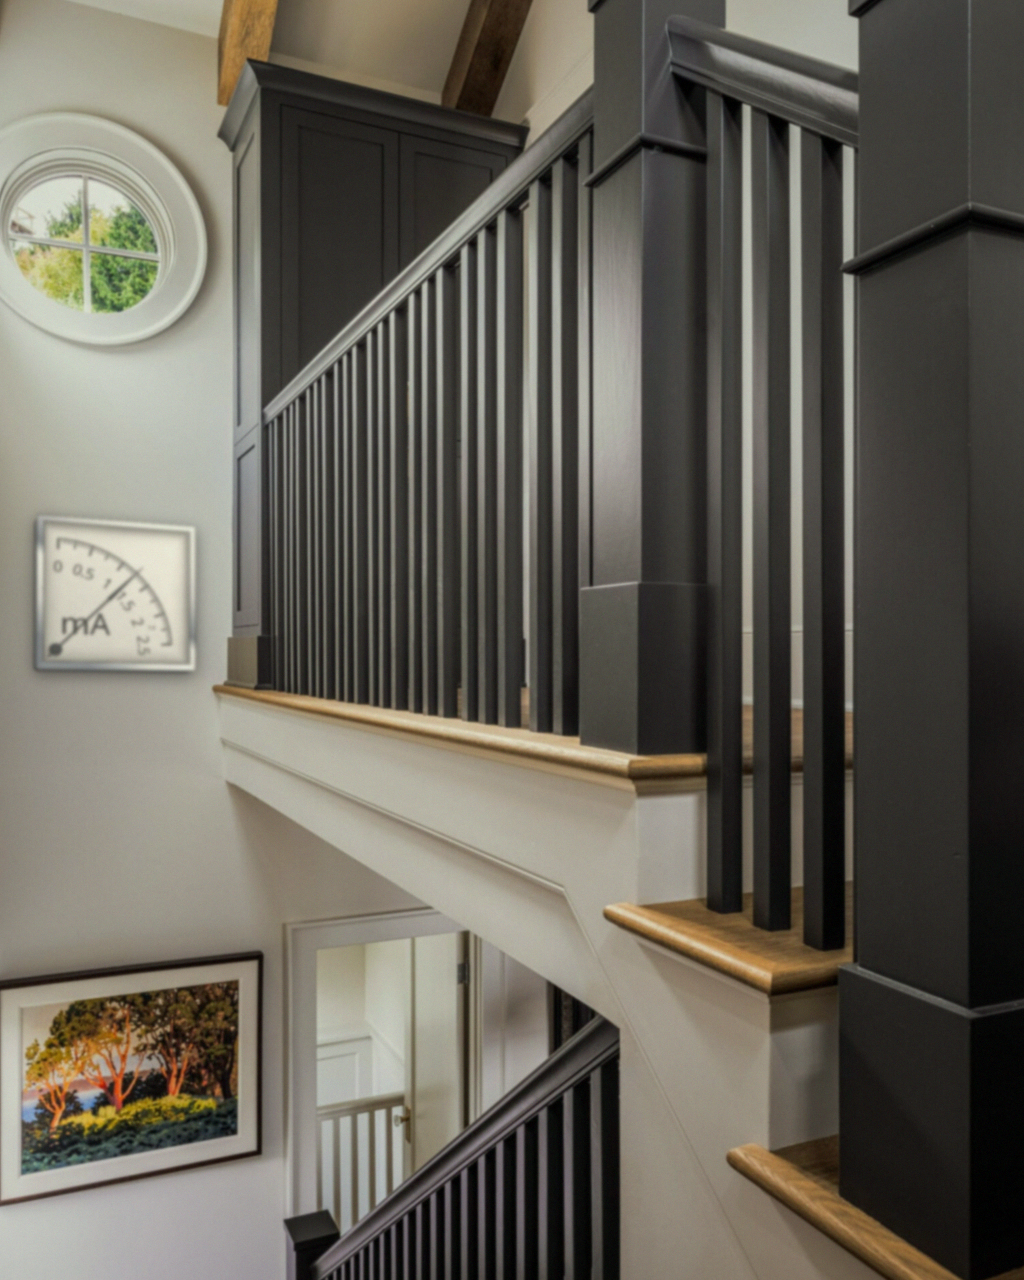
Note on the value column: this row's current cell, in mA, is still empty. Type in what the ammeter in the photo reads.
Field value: 1.25 mA
